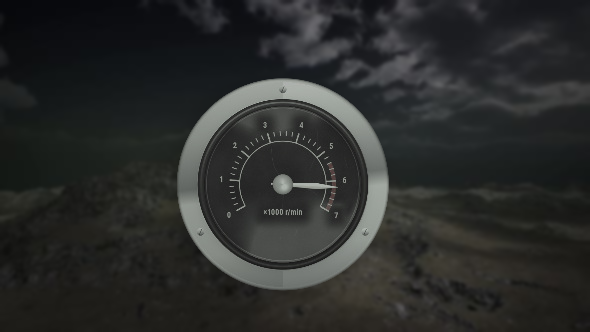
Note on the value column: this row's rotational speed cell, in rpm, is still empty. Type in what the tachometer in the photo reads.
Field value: 6200 rpm
